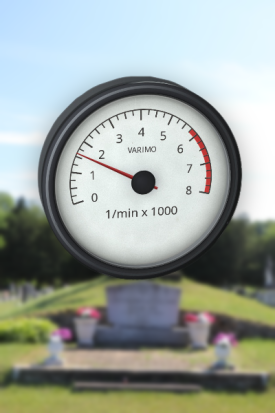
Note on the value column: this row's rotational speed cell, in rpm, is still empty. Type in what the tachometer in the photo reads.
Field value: 1625 rpm
